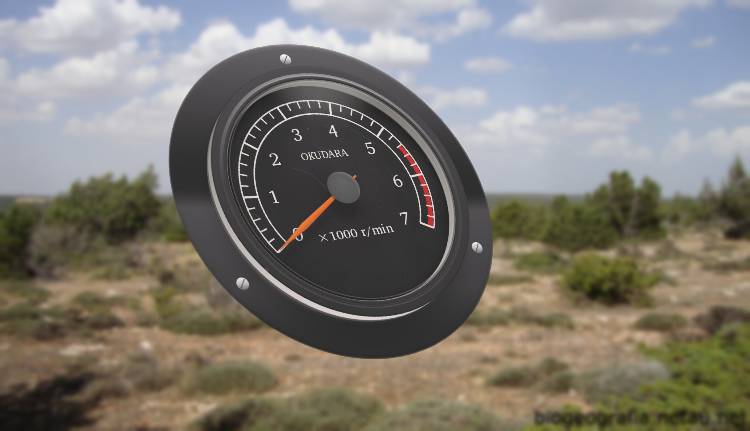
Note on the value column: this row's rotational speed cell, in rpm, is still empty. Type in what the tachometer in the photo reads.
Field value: 0 rpm
